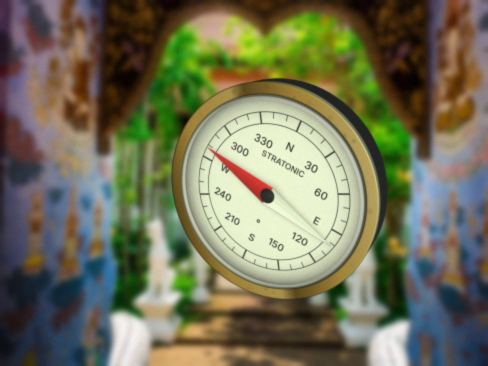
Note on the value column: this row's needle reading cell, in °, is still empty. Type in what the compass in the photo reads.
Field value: 280 °
